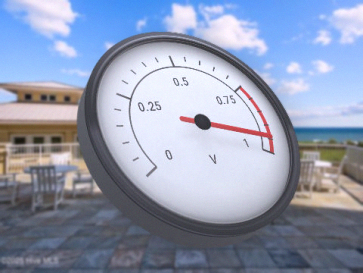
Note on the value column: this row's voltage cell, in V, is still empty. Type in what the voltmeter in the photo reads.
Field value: 0.95 V
